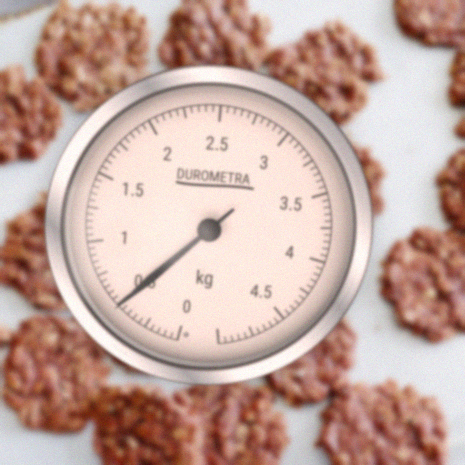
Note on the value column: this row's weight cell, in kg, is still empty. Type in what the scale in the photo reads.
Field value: 0.5 kg
